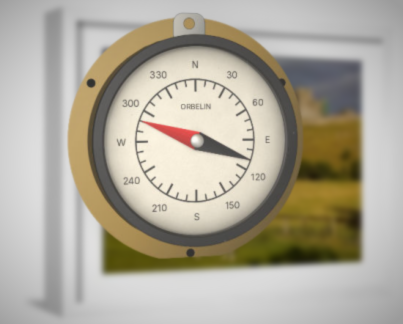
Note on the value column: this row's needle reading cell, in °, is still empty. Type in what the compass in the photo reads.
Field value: 290 °
